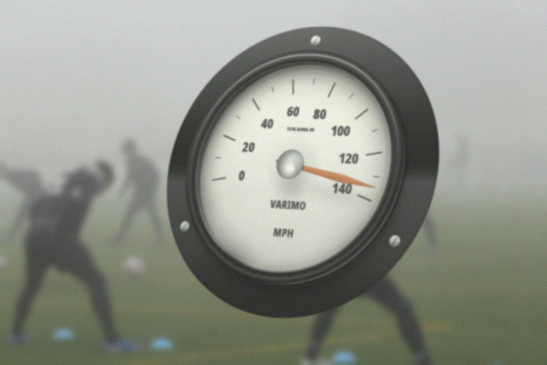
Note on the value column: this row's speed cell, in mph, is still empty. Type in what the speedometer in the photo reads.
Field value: 135 mph
